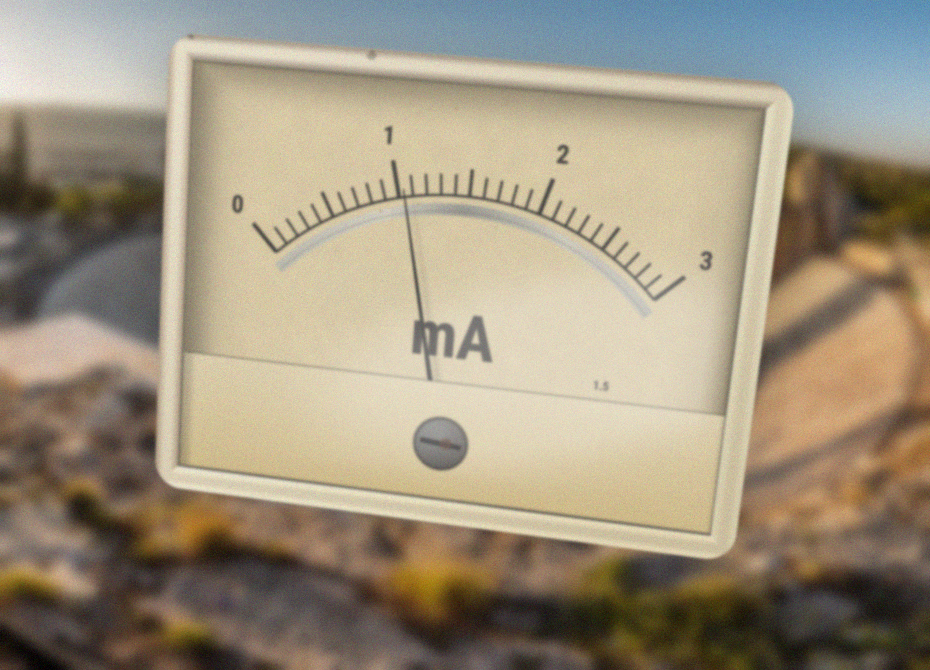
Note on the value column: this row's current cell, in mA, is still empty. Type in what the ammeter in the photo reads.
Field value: 1.05 mA
